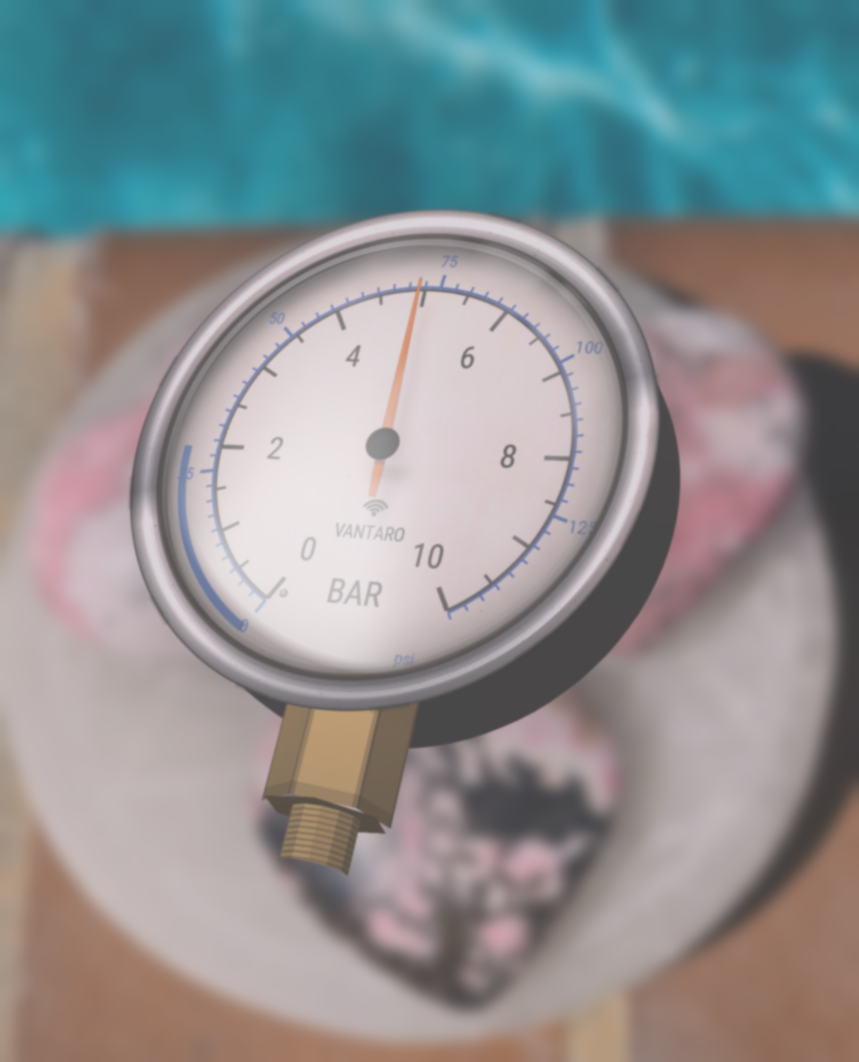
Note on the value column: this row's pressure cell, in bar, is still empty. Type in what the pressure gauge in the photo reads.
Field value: 5 bar
